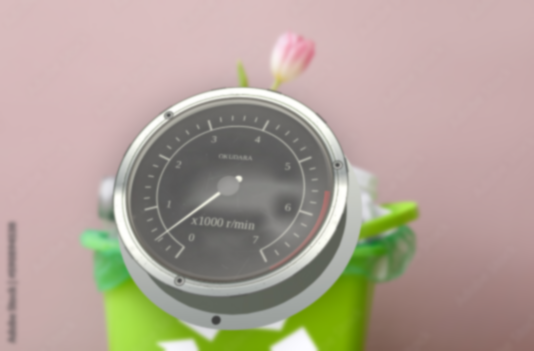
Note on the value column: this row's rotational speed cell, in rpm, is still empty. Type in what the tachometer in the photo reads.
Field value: 400 rpm
